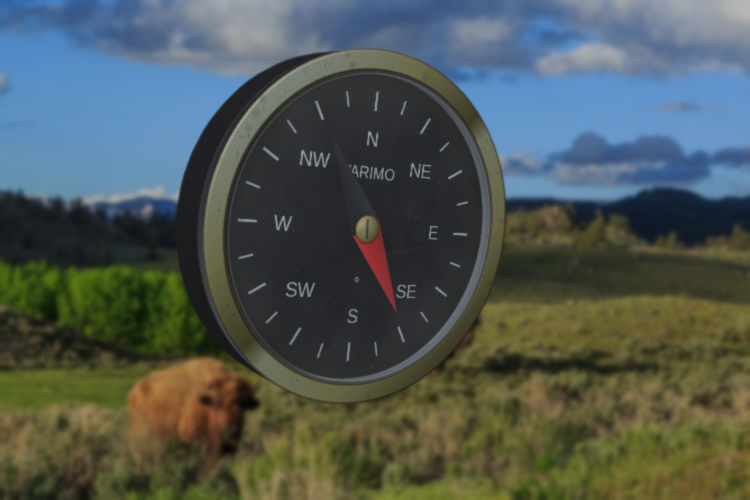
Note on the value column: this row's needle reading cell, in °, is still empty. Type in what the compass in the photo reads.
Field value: 150 °
